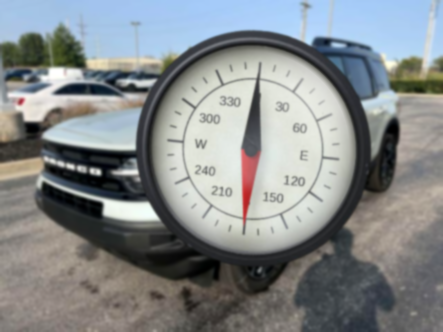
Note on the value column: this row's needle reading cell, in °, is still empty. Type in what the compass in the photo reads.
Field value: 180 °
